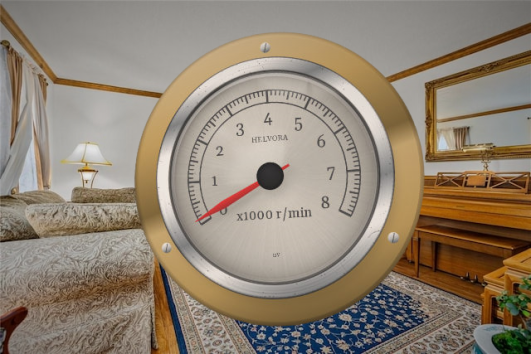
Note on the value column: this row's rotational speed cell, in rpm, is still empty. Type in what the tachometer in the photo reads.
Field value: 100 rpm
